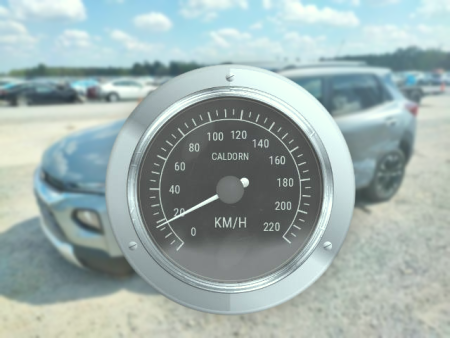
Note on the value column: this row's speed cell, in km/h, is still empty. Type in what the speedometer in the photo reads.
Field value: 17.5 km/h
